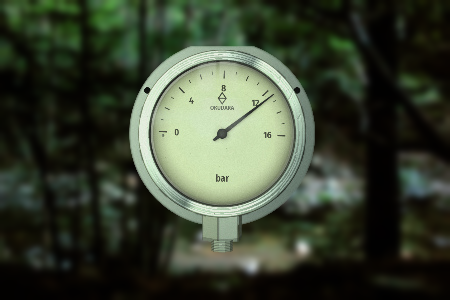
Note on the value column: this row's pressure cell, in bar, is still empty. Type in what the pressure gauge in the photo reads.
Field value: 12.5 bar
